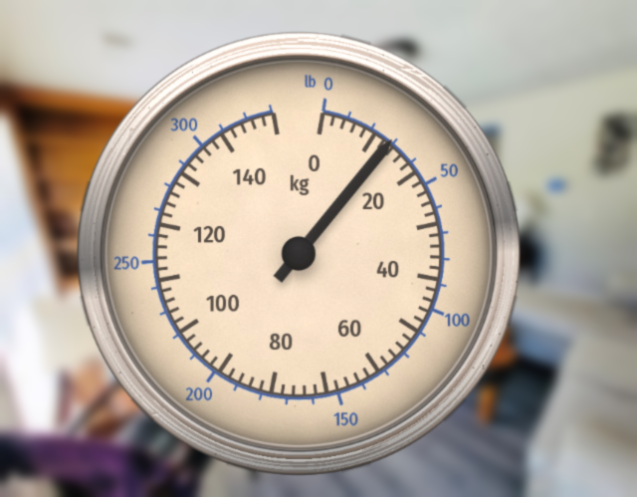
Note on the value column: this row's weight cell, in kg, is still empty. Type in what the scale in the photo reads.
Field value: 13 kg
